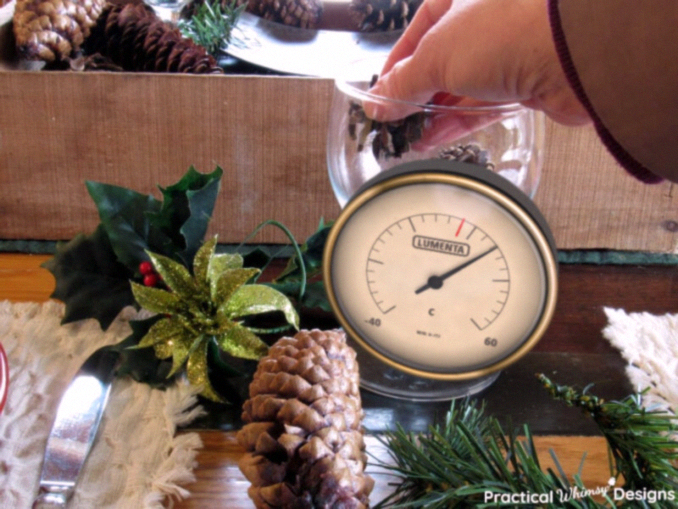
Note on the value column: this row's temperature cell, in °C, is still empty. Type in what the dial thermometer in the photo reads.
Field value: 28 °C
